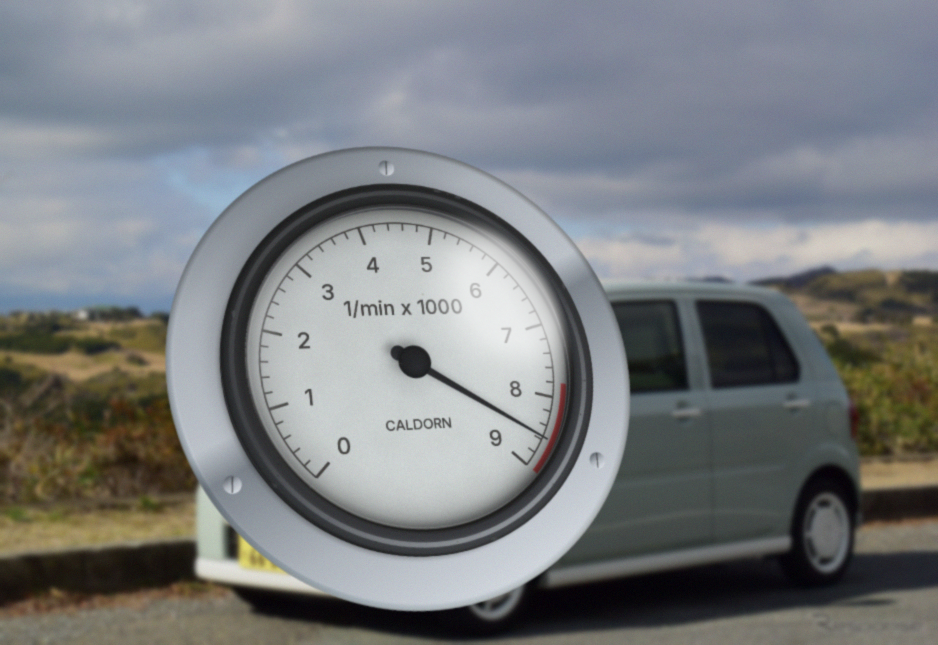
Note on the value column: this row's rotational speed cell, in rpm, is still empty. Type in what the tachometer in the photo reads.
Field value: 8600 rpm
